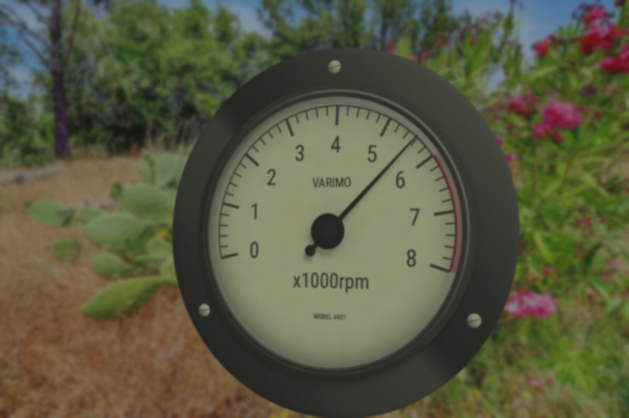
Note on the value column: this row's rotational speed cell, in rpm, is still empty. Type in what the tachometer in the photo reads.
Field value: 5600 rpm
